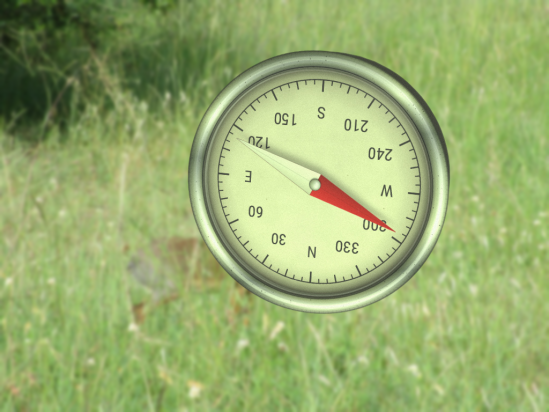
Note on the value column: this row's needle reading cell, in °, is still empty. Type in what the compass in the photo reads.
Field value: 295 °
